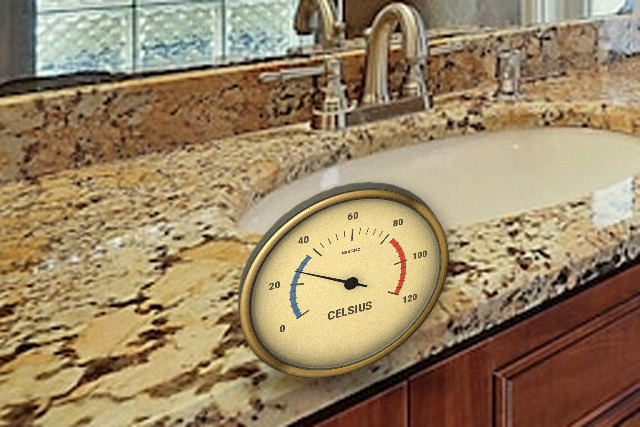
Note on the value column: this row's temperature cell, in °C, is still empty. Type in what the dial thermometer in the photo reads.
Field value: 28 °C
